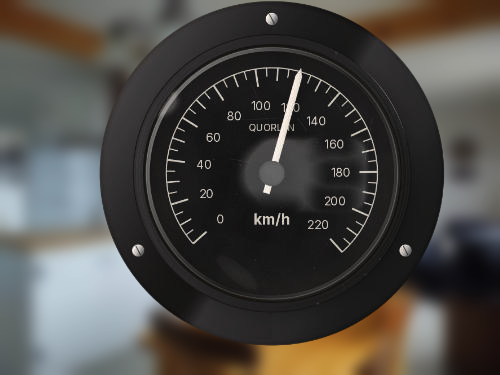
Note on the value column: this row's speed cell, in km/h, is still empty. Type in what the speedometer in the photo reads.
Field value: 120 km/h
